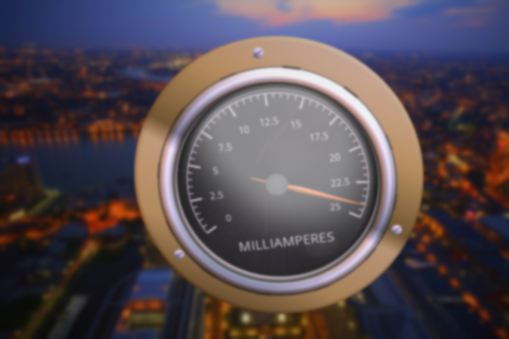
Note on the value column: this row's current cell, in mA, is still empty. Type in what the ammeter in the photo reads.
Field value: 24 mA
